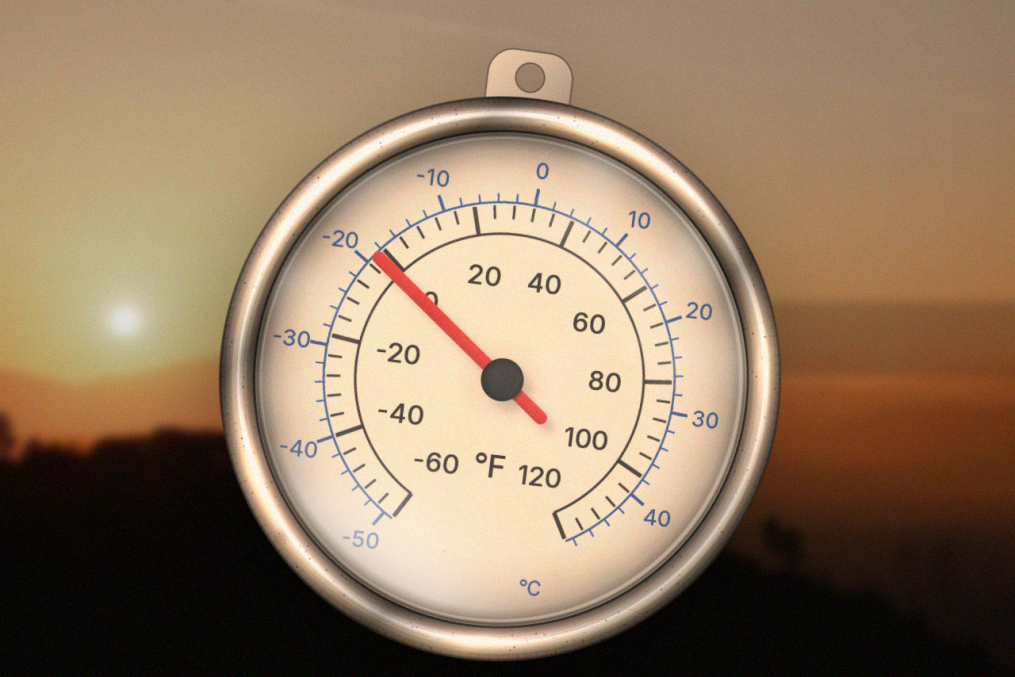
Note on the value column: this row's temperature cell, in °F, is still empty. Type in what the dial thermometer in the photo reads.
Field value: -2 °F
